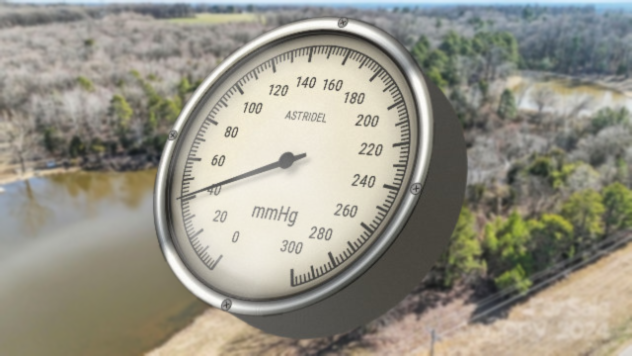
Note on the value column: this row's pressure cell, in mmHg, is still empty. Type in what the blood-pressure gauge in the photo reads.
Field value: 40 mmHg
